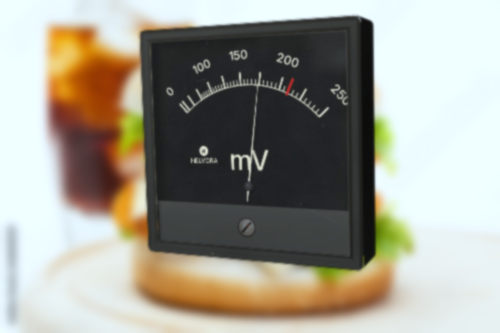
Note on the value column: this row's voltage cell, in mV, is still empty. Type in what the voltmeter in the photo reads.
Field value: 175 mV
